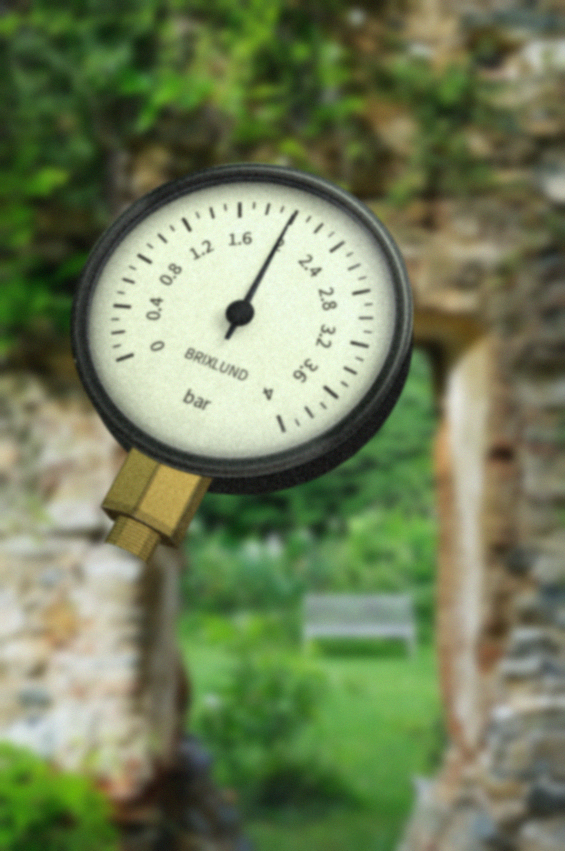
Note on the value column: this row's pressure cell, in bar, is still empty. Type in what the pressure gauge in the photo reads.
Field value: 2 bar
